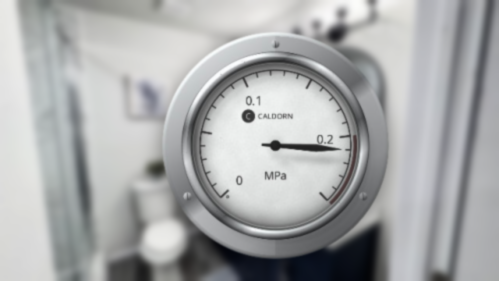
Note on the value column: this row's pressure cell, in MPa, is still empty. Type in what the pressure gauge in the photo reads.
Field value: 0.21 MPa
